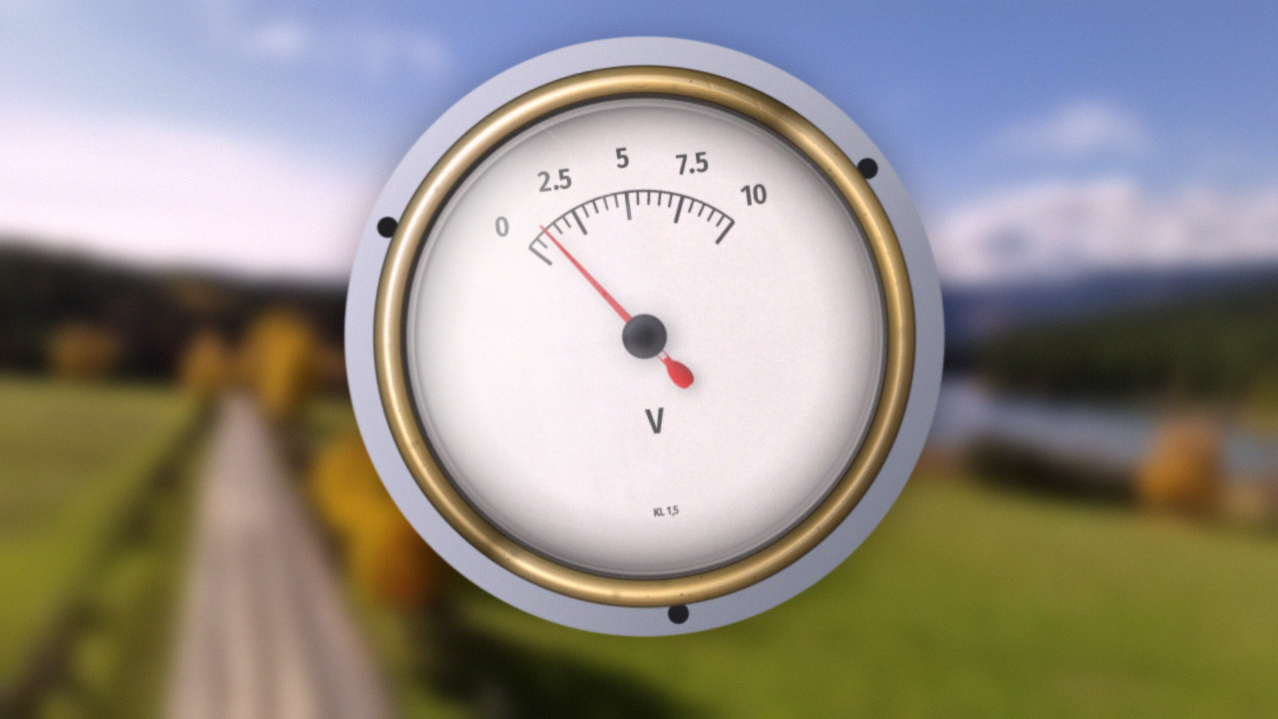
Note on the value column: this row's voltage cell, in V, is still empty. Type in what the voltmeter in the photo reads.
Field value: 1 V
